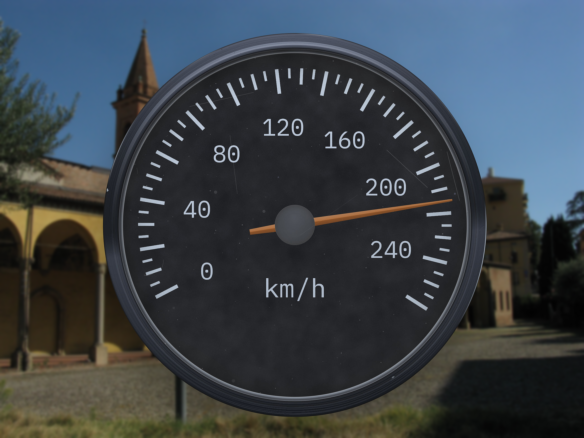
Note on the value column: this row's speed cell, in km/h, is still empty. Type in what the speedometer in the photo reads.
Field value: 215 km/h
